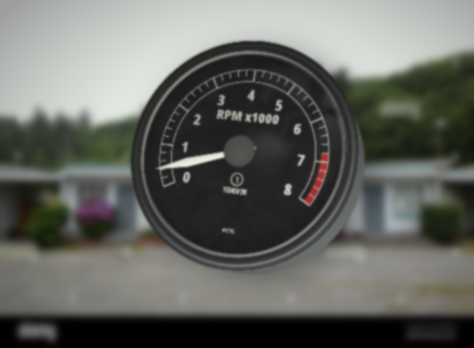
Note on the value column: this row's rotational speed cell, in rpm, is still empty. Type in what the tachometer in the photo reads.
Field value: 400 rpm
